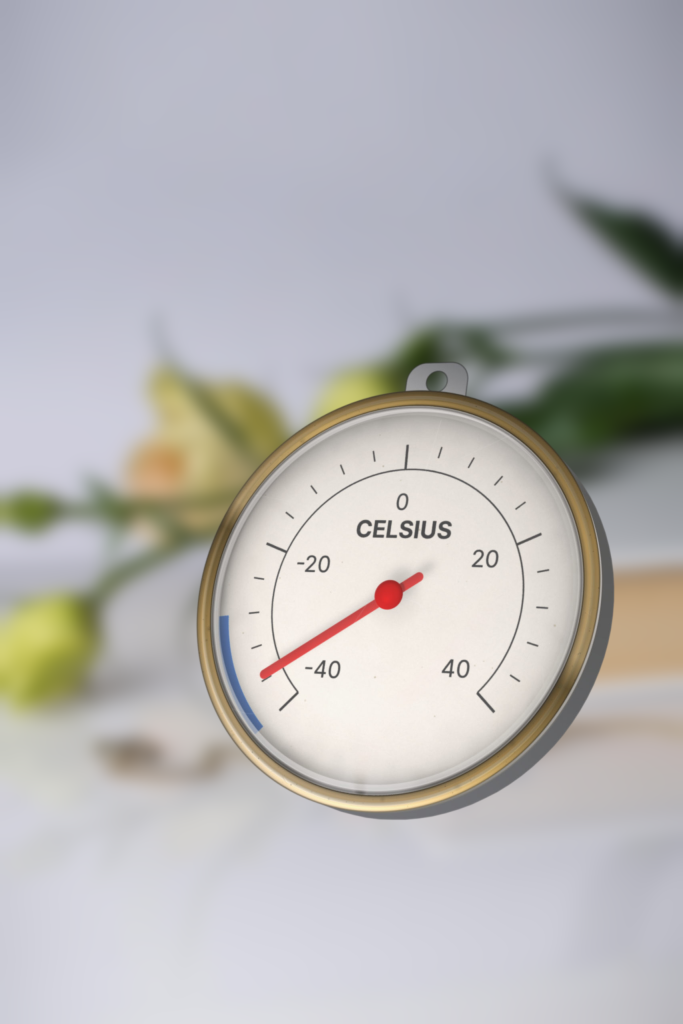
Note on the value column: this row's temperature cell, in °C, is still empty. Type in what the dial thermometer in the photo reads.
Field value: -36 °C
